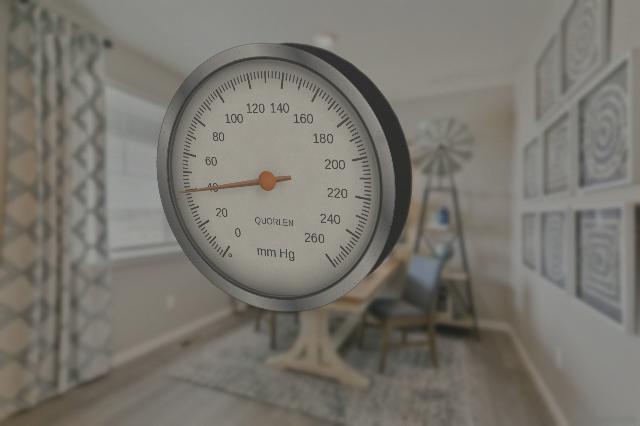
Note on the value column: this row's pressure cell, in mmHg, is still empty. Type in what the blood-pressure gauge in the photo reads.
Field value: 40 mmHg
